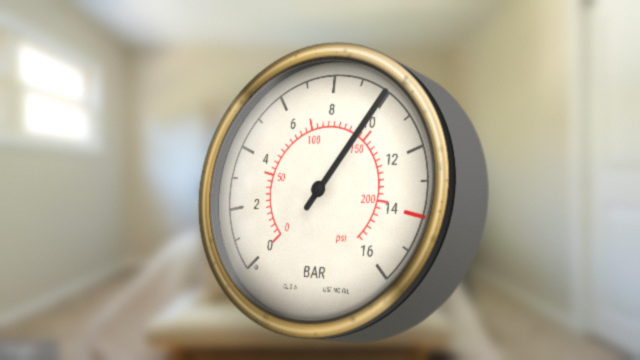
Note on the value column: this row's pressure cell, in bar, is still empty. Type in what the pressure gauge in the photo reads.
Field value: 10 bar
